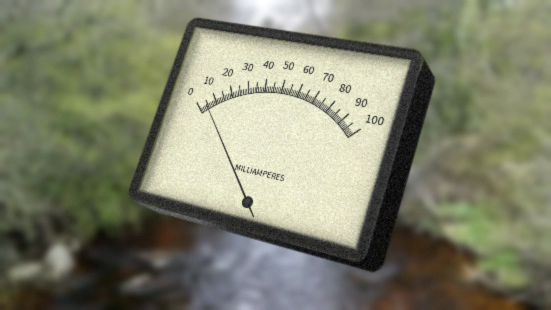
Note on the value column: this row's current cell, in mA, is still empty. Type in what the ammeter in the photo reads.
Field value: 5 mA
